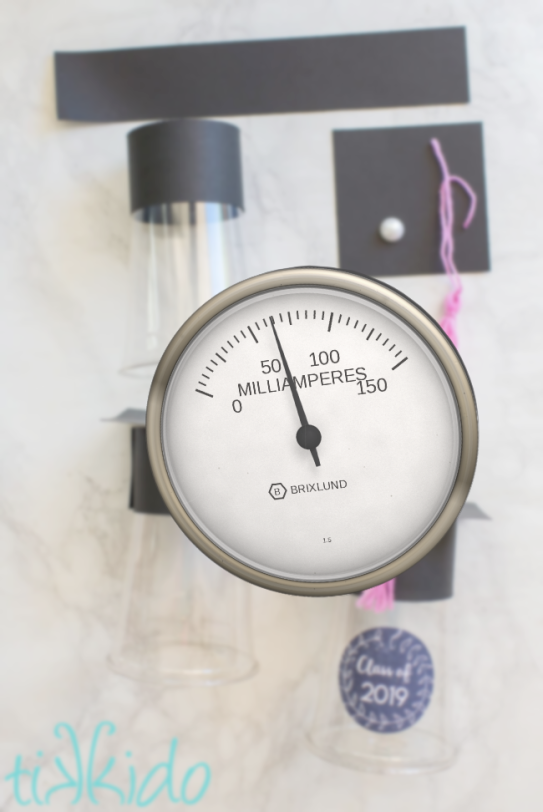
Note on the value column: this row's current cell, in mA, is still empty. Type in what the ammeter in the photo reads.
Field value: 65 mA
